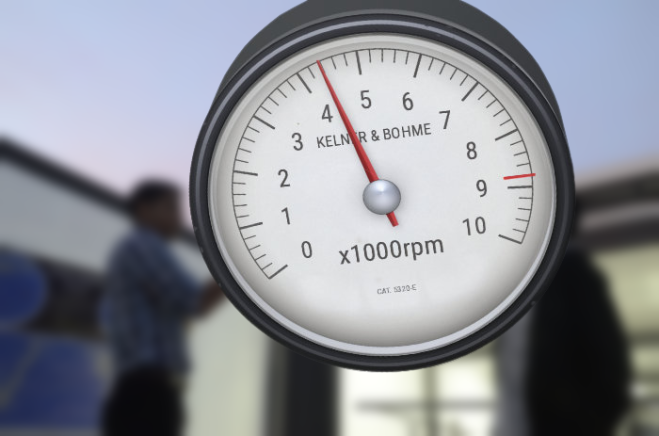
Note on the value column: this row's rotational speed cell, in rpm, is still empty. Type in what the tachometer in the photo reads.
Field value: 4400 rpm
